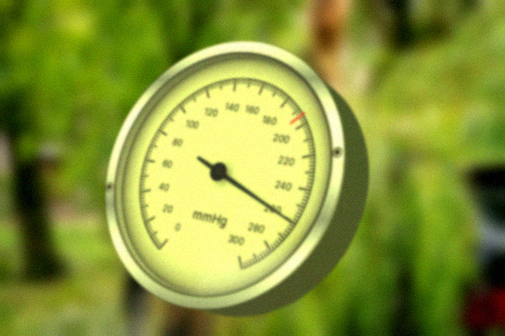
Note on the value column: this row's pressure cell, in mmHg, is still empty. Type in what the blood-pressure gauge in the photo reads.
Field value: 260 mmHg
